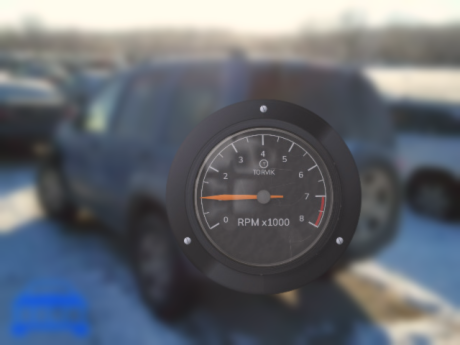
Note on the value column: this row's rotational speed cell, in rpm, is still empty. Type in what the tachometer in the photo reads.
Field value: 1000 rpm
